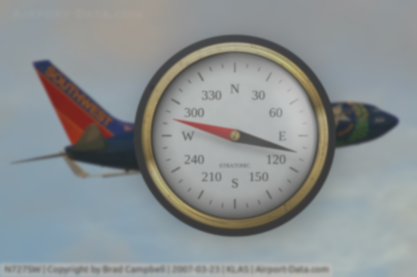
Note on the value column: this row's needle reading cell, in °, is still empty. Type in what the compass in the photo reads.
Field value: 285 °
